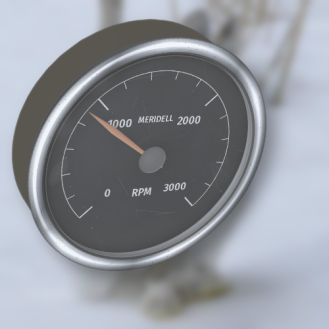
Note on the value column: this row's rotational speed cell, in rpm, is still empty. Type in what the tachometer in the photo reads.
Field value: 900 rpm
